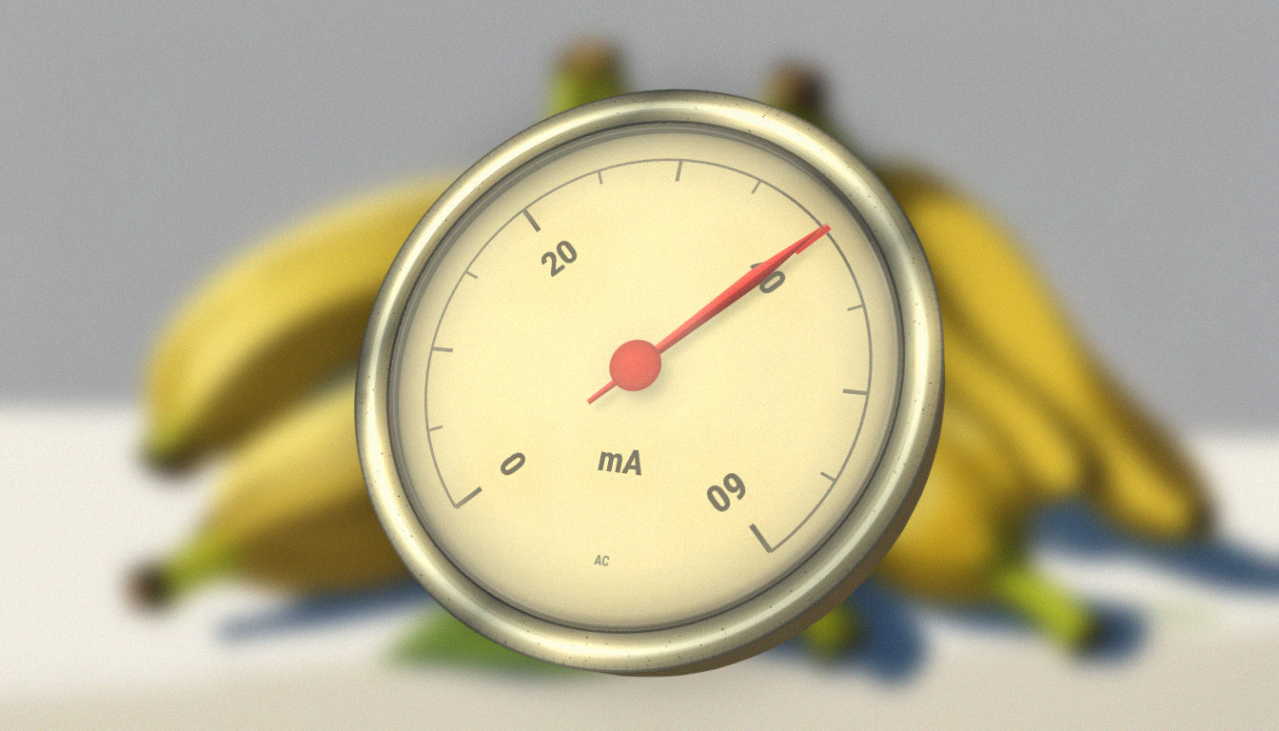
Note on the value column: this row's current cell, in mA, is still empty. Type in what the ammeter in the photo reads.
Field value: 40 mA
